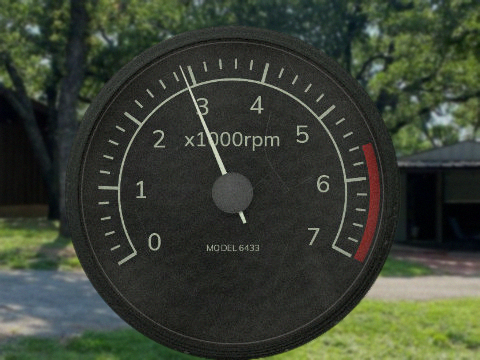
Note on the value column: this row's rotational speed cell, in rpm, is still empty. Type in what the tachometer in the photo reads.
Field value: 2900 rpm
